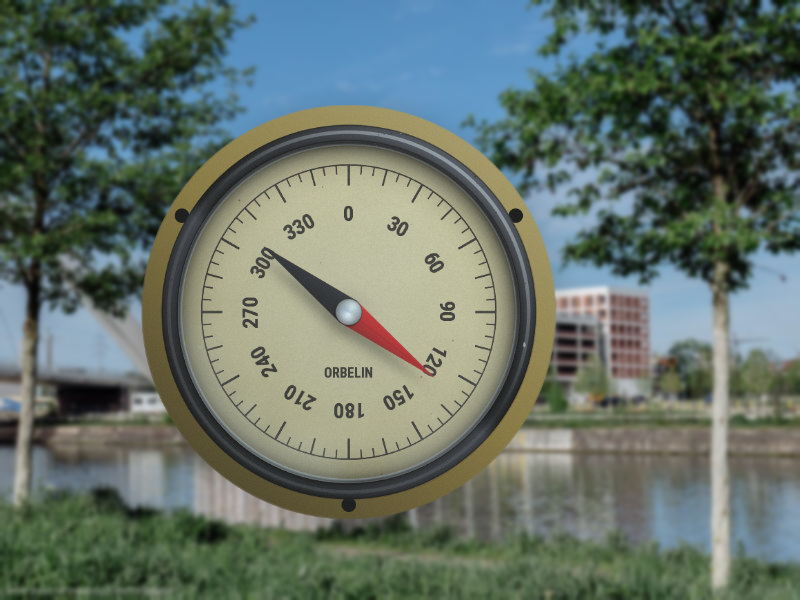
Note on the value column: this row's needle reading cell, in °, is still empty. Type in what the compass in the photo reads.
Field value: 127.5 °
